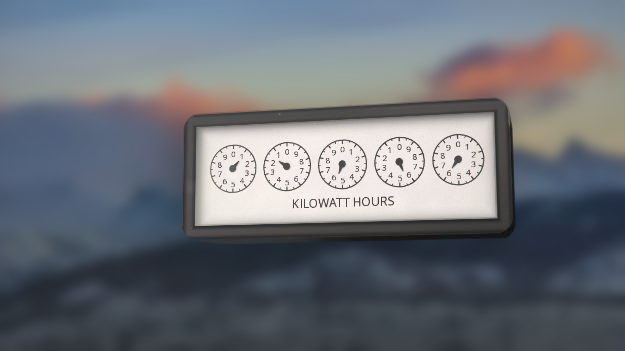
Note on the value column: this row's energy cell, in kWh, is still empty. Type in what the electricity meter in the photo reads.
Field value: 11556 kWh
